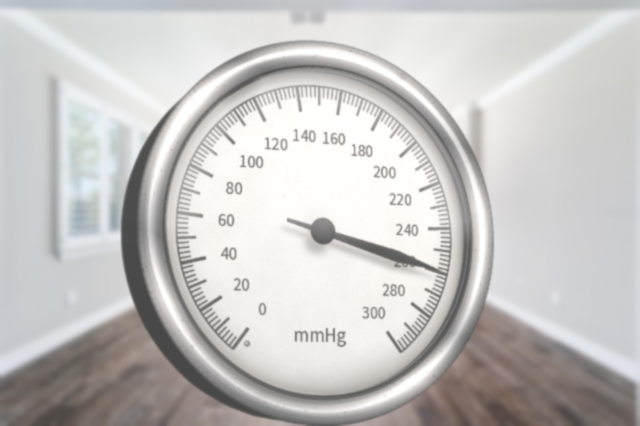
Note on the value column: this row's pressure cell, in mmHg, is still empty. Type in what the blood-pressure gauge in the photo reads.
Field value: 260 mmHg
